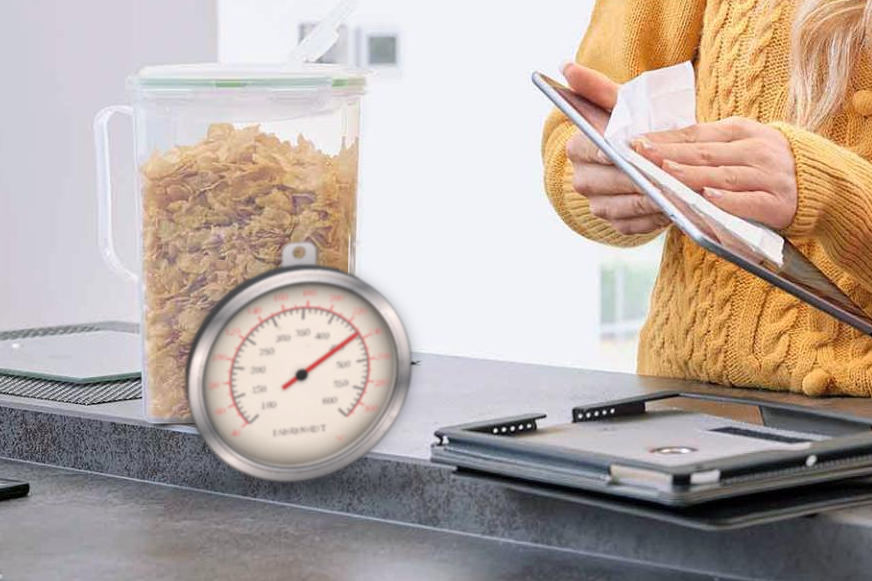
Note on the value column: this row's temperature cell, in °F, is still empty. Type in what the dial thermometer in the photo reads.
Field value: 450 °F
